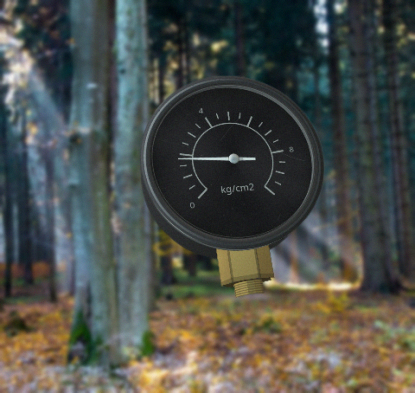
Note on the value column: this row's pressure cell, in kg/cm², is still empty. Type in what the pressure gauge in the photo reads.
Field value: 1.75 kg/cm²
